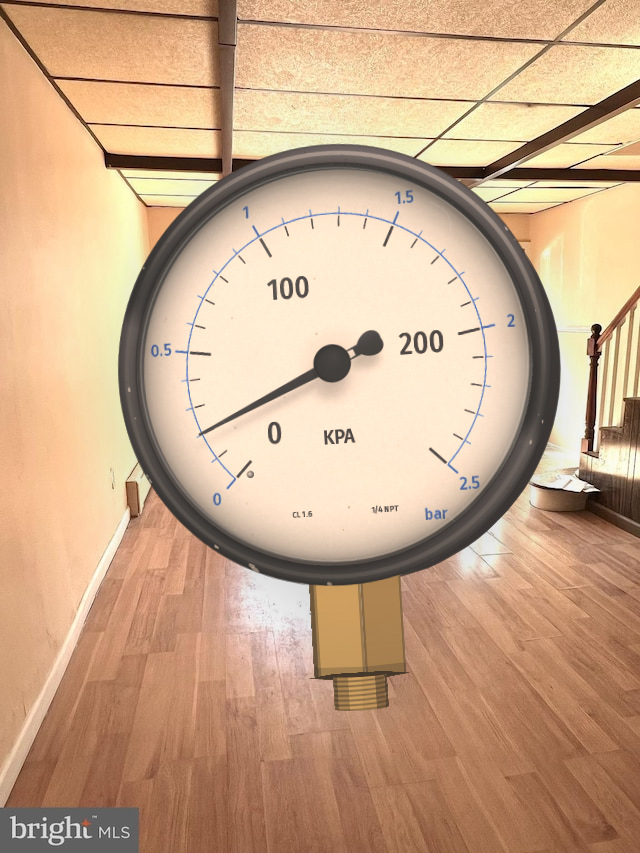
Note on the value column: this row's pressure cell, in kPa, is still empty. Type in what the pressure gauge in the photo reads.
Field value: 20 kPa
